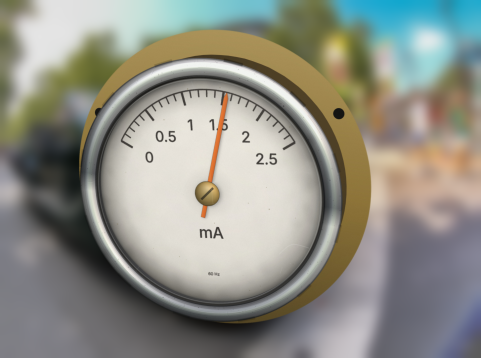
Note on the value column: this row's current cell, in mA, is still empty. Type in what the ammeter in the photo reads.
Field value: 1.55 mA
